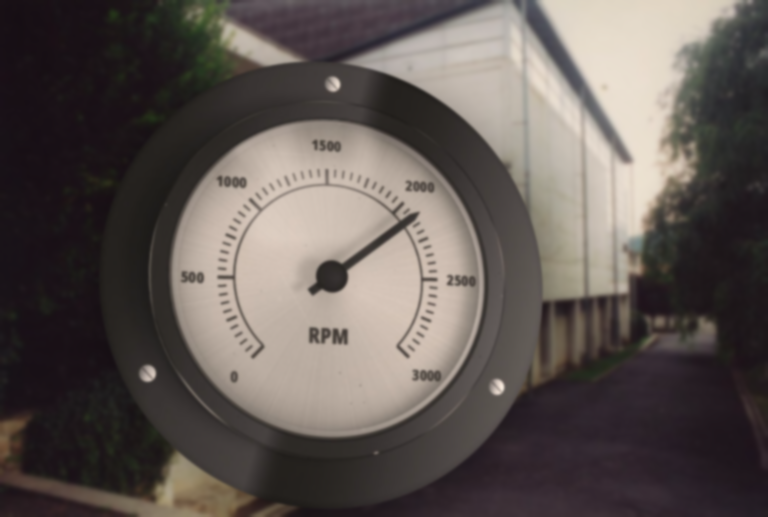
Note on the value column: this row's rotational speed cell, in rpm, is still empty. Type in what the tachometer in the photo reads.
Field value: 2100 rpm
